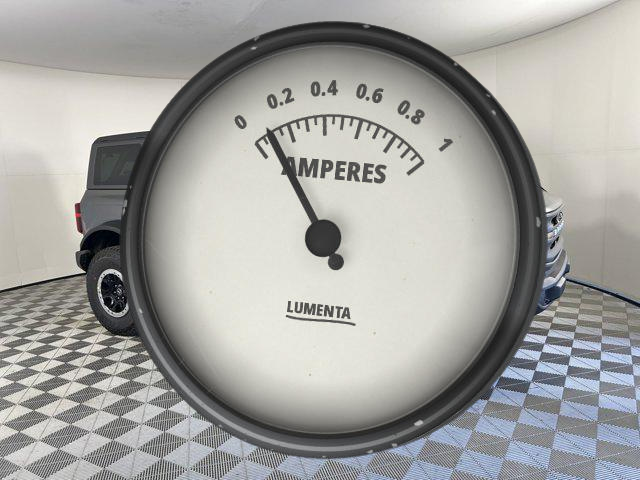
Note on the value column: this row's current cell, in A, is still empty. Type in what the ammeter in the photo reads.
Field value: 0.1 A
